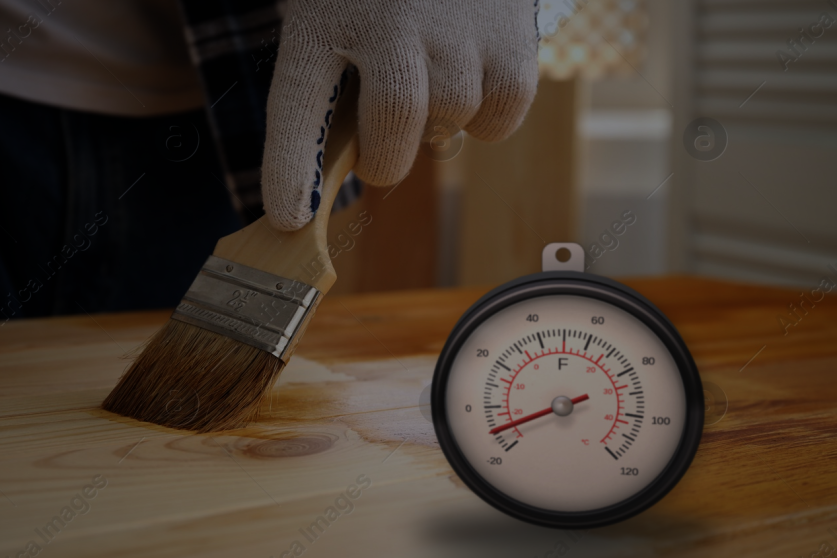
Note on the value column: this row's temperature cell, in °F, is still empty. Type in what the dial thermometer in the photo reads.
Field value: -10 °F
